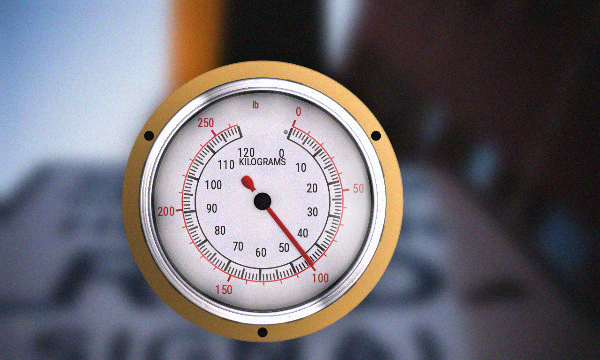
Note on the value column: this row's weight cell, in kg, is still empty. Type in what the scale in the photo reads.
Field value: 45 kg
